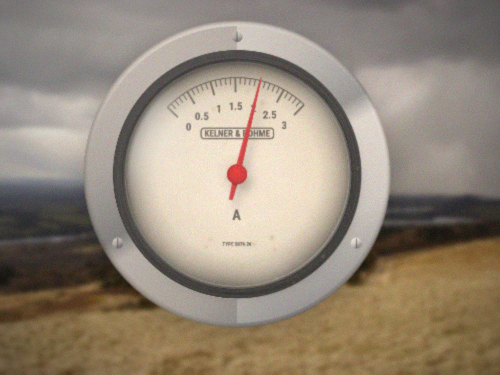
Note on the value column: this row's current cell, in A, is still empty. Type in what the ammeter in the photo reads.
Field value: 2 A
